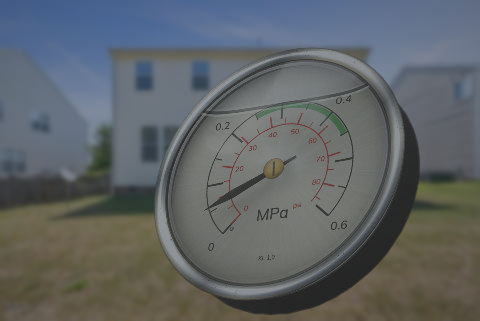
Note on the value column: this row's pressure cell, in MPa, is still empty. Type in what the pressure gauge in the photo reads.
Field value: 0.05 MPa
